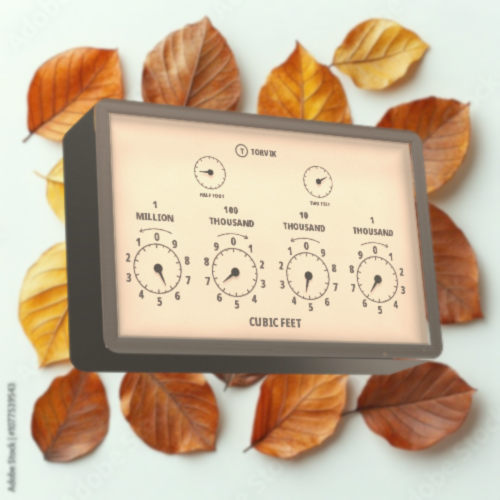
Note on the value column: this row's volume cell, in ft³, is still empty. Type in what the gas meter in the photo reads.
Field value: 564600 ft³
